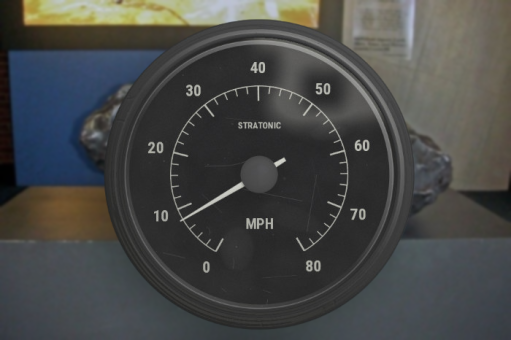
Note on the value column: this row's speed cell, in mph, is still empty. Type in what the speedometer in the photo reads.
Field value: 8 mph
